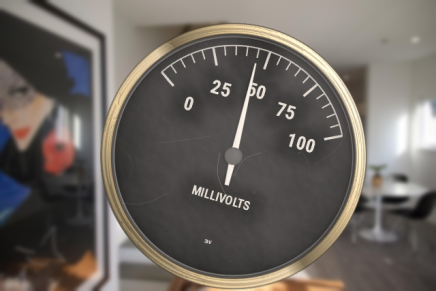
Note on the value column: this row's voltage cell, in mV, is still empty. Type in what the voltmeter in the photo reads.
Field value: 45 mV
